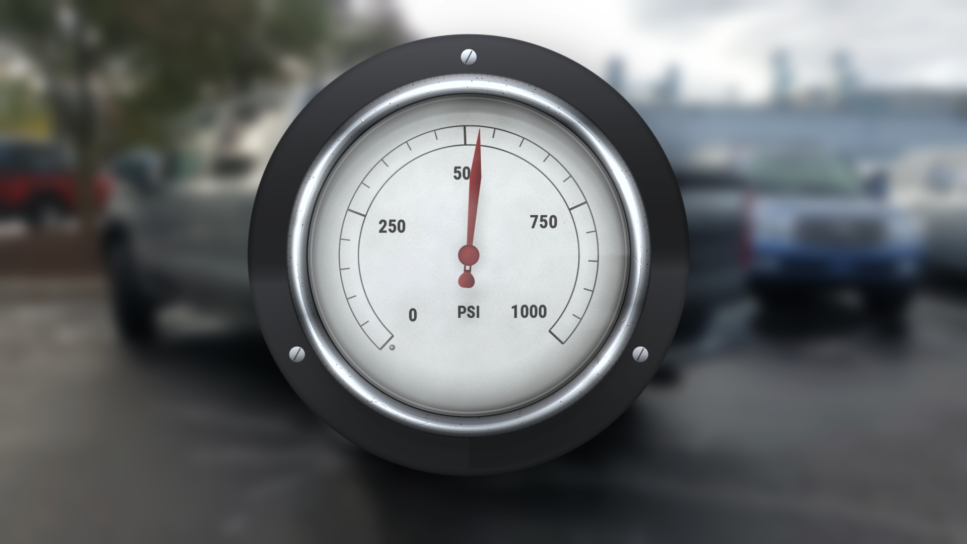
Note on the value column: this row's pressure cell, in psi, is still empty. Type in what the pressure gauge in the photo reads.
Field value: 525 psi
